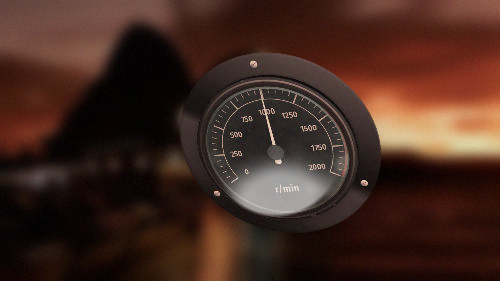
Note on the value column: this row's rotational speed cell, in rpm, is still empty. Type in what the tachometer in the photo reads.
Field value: 1000 rpm
